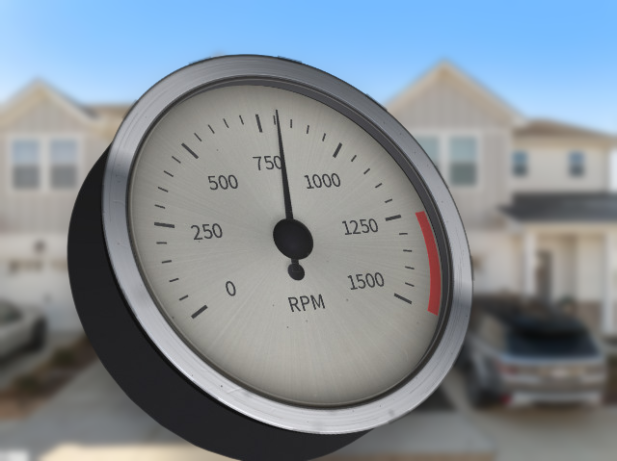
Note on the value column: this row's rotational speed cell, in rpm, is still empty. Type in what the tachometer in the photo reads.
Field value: 800 rpm
